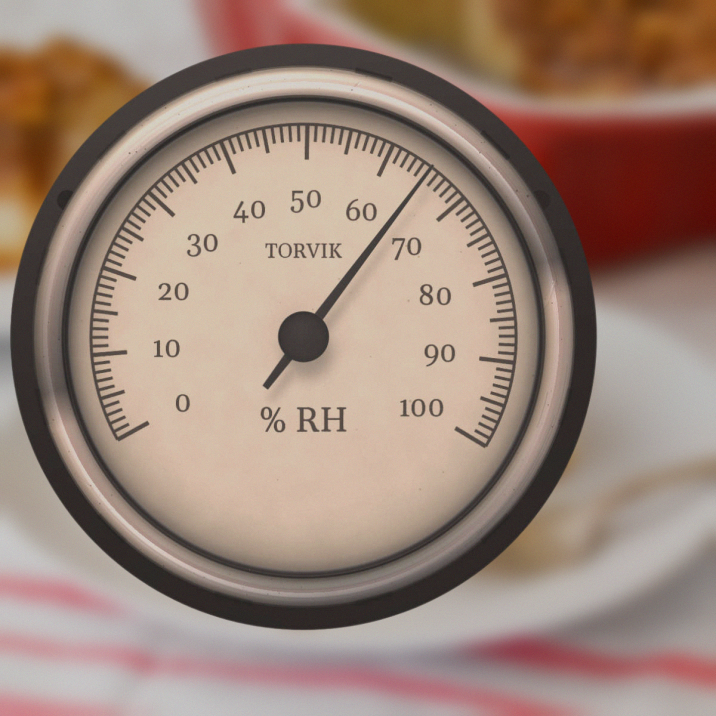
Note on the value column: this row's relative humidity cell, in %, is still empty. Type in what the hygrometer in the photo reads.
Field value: 65 %
